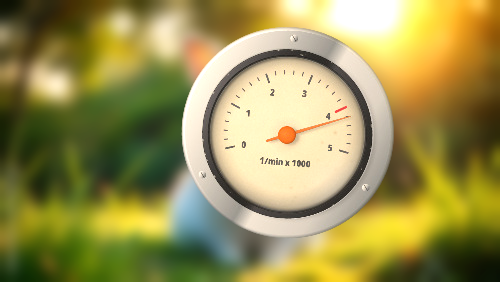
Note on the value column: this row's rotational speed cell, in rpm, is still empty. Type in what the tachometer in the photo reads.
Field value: 4200 rpm
